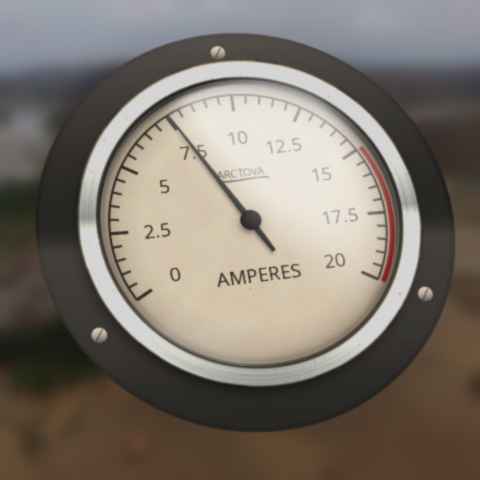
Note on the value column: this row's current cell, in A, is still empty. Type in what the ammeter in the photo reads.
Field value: 7.5 A
